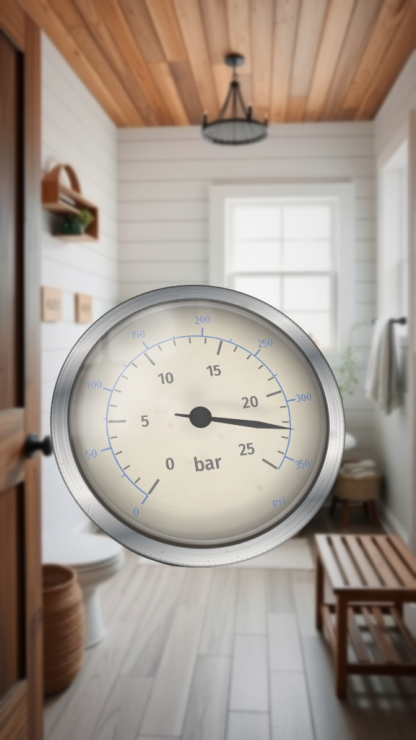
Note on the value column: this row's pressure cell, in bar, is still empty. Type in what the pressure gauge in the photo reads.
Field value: 22.5 bar
